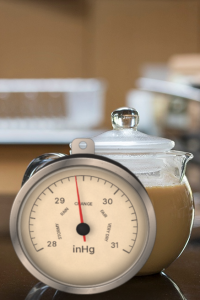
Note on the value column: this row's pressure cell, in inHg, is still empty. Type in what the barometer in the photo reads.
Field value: 29.4 inHg
